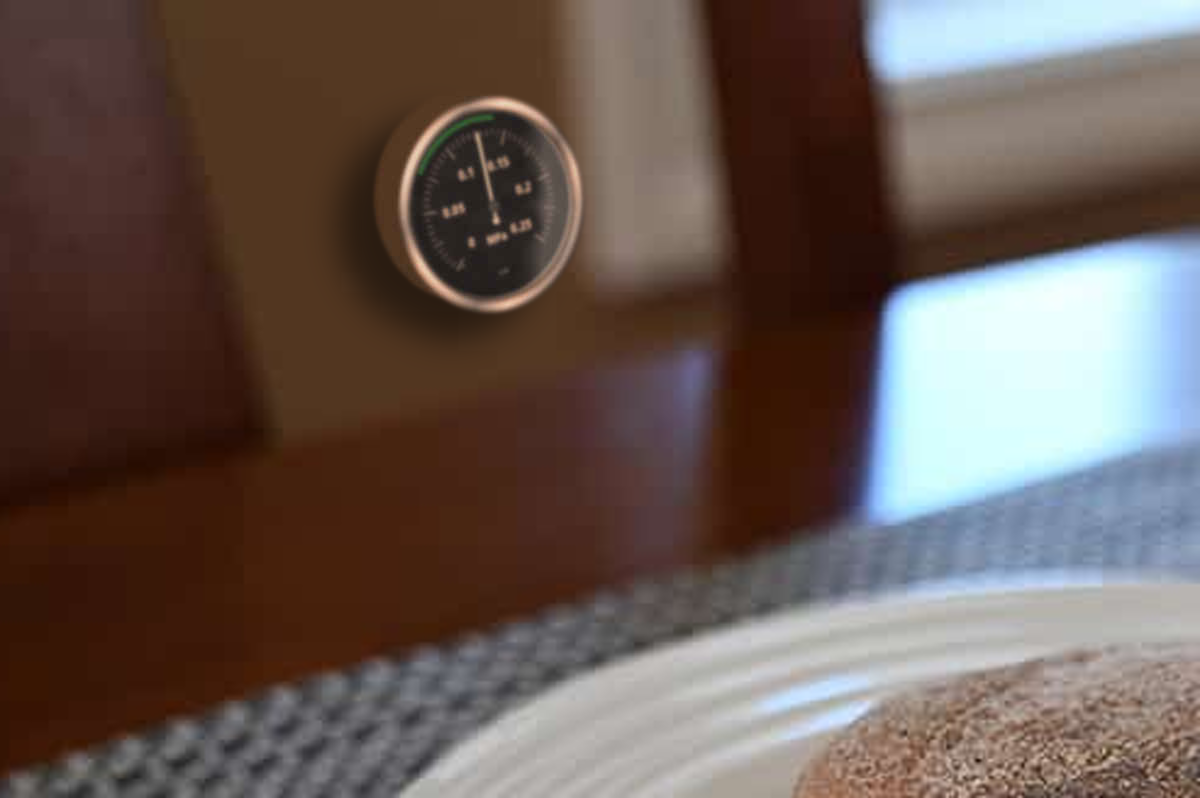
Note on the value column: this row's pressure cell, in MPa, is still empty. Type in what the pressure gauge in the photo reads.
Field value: 0.125 MPa
